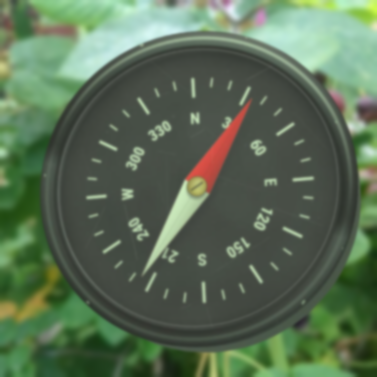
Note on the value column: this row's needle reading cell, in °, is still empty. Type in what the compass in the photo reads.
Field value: 35 °
